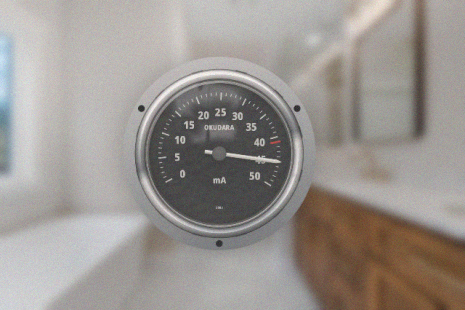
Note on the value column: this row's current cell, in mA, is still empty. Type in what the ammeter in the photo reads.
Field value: 45 mA
